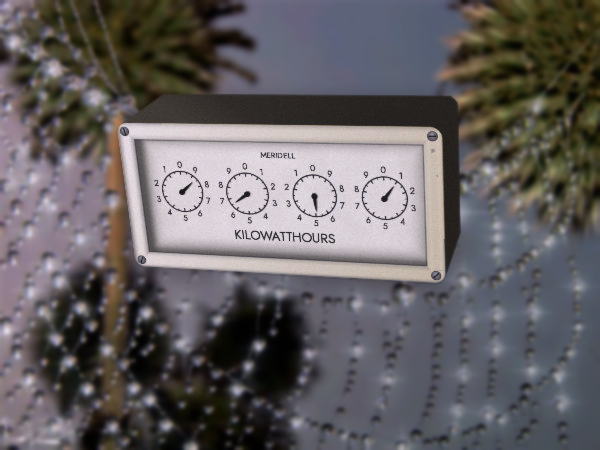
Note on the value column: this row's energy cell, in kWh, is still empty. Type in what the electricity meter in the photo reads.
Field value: 8651 kWh
